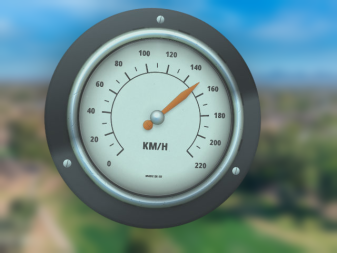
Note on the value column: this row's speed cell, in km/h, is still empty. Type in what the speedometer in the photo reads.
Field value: 150 km/h
